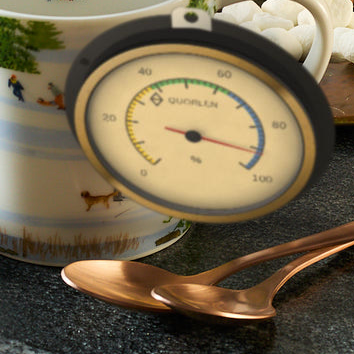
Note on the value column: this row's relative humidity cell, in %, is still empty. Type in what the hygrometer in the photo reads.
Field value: 90 %
